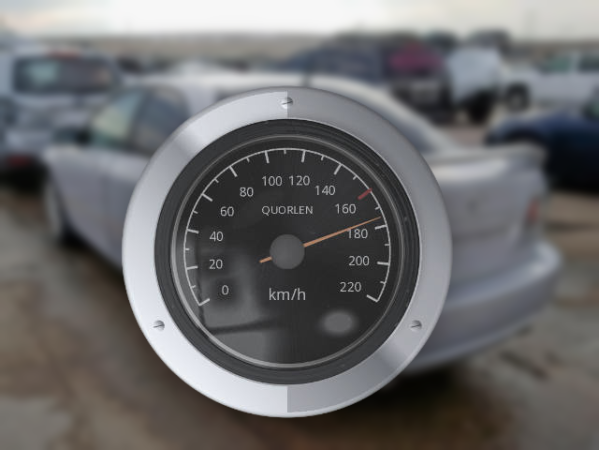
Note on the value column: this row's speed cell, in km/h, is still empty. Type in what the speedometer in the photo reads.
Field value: 175 km/h
